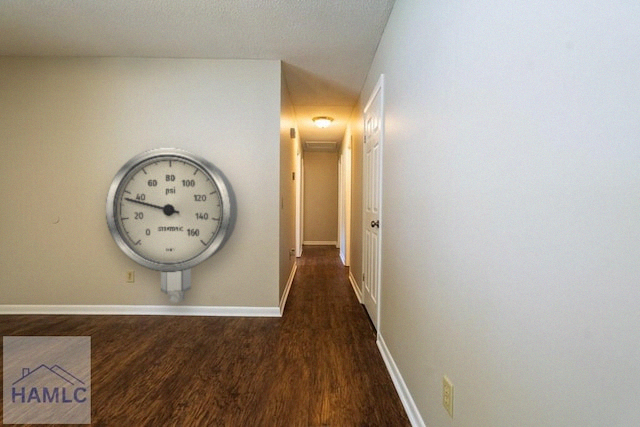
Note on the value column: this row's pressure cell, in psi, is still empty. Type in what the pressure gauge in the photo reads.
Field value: 35 psi
